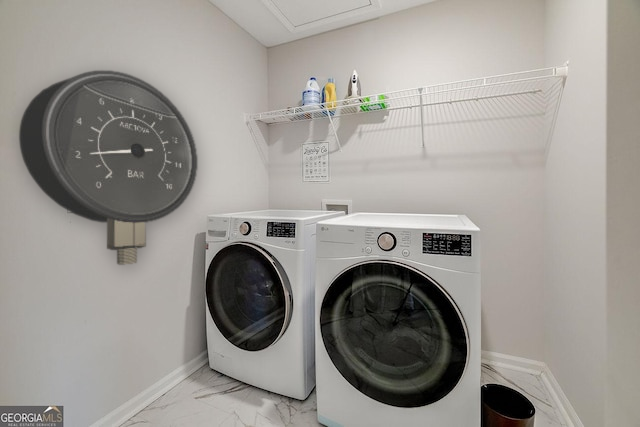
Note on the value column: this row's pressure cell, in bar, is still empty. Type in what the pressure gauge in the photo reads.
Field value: 2 bar
